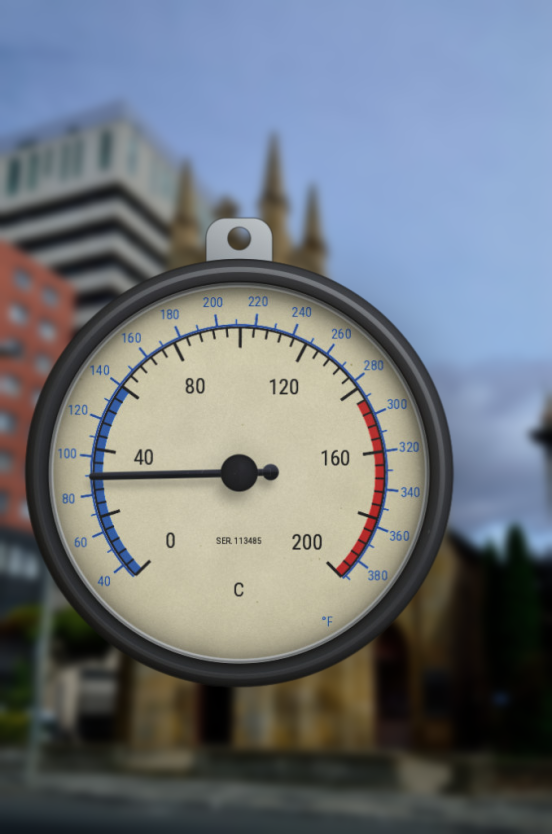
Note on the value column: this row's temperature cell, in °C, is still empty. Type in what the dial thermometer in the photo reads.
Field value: 32 °C
